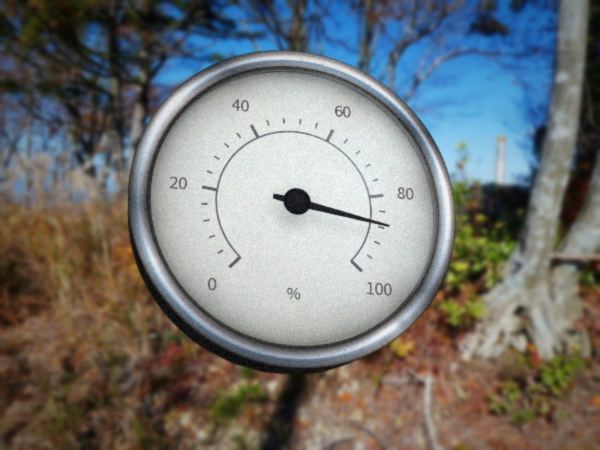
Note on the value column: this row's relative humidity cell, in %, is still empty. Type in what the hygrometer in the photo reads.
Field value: 88 %
